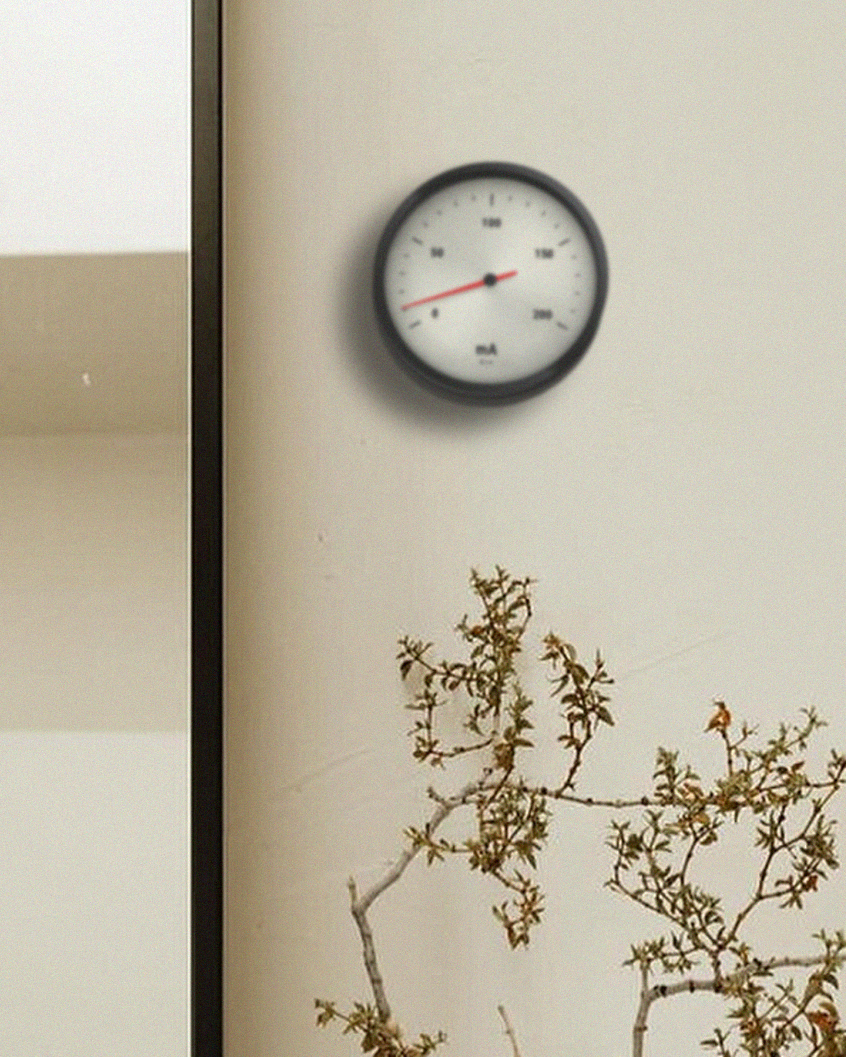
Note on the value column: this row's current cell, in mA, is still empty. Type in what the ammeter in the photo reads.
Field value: 10 mA
